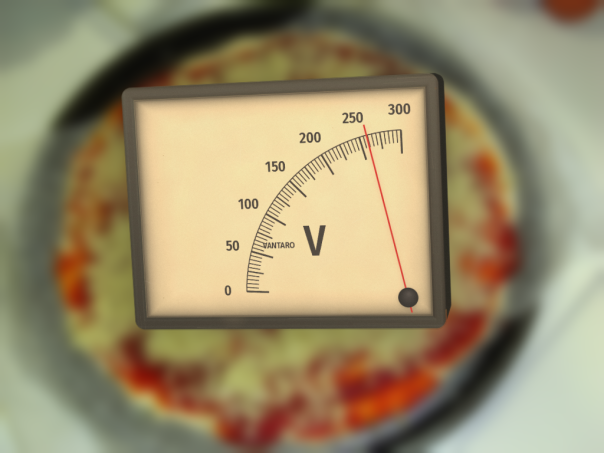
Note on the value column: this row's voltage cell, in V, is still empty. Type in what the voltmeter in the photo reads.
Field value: 260 V
